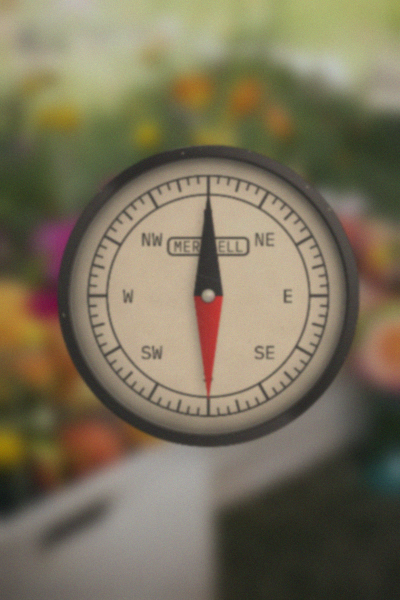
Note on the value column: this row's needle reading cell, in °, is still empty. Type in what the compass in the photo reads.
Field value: 180 °
